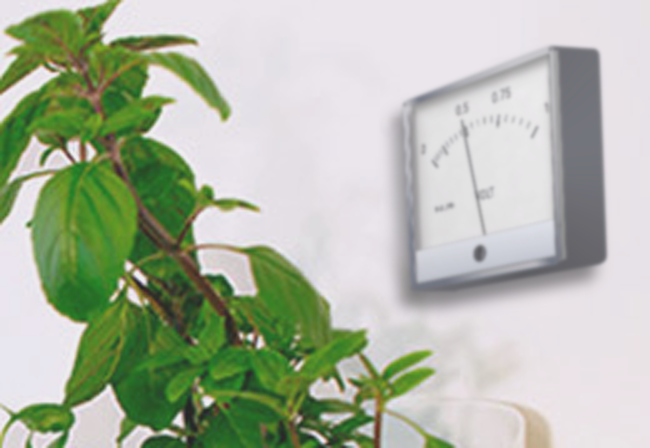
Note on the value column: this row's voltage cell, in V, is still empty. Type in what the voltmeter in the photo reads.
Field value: 0.5 V
